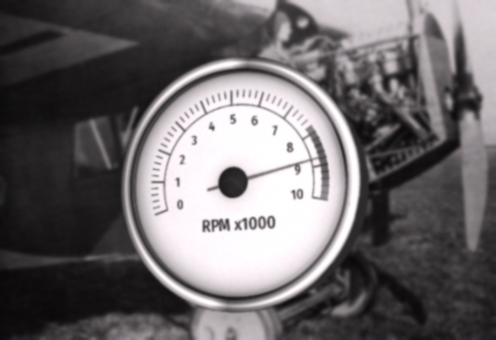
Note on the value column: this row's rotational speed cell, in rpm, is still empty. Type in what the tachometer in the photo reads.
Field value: 8800 rpm
